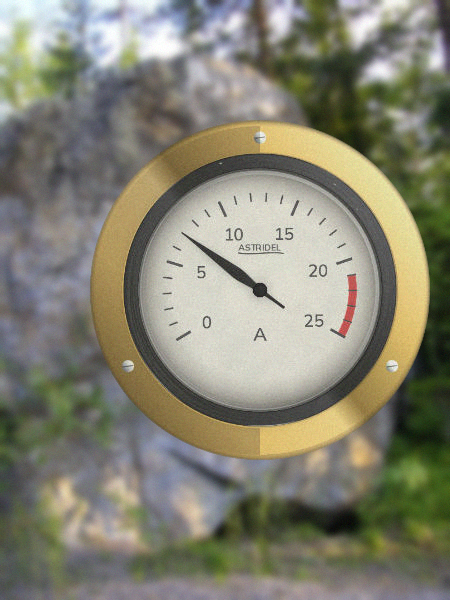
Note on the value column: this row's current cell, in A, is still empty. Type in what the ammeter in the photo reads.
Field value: 7 A
